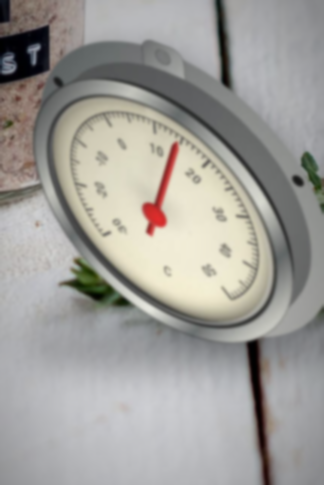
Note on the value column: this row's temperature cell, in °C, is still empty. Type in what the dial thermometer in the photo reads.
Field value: 15 °C
